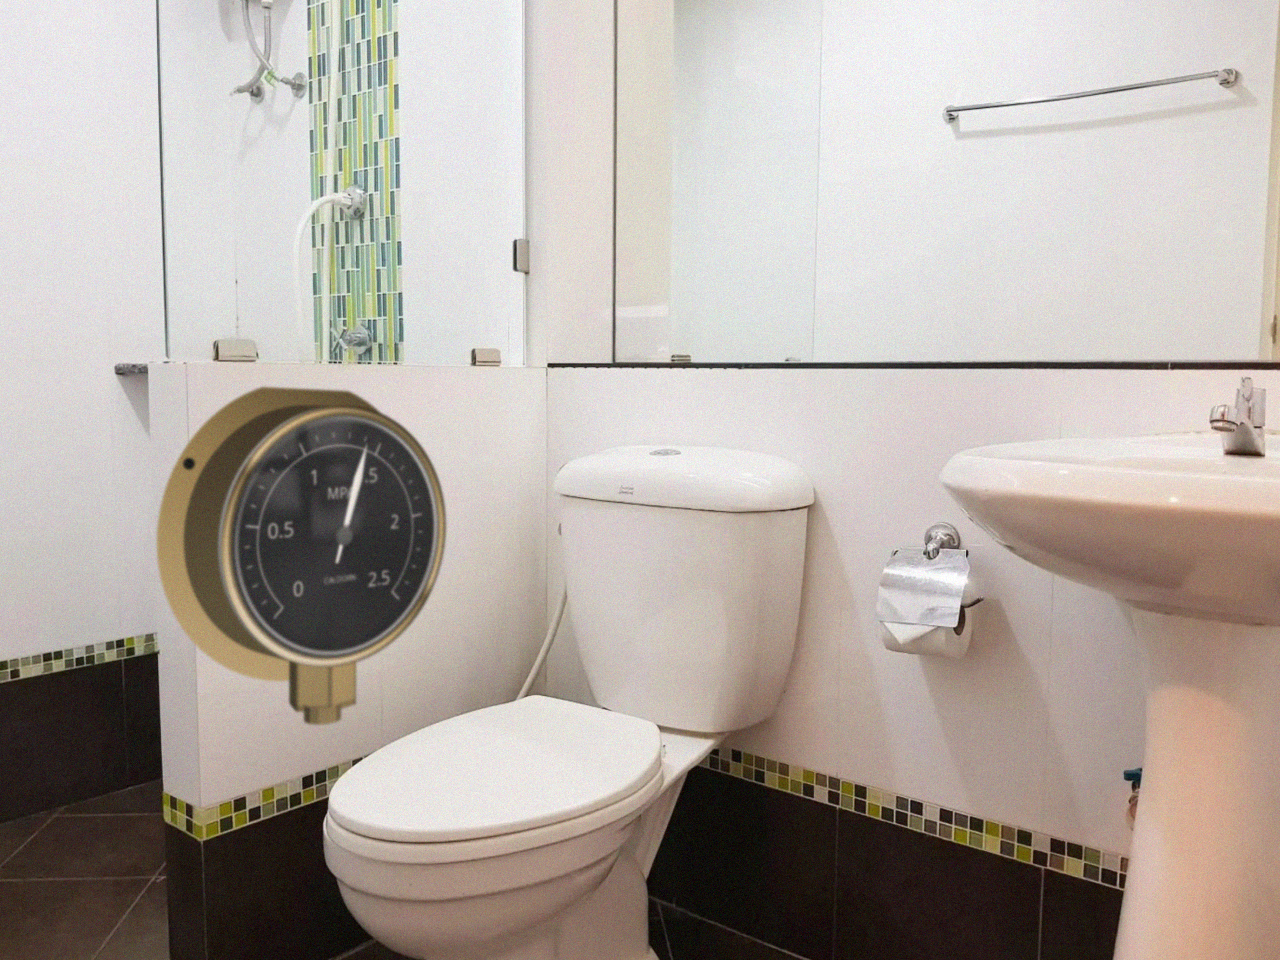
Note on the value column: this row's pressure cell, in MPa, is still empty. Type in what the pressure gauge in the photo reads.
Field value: 1.4 MPa
